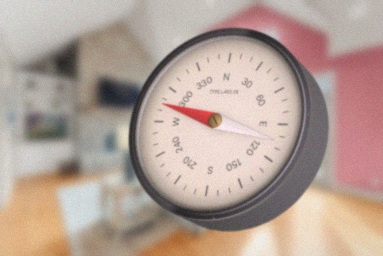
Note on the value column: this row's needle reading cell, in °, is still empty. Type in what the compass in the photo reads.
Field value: 285 °
